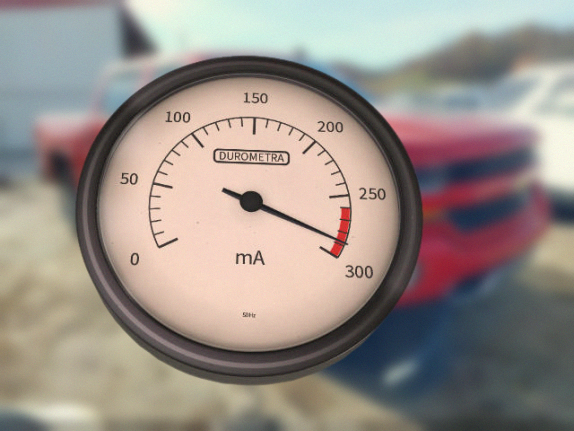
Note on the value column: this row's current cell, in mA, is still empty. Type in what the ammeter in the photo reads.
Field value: 290 mA
